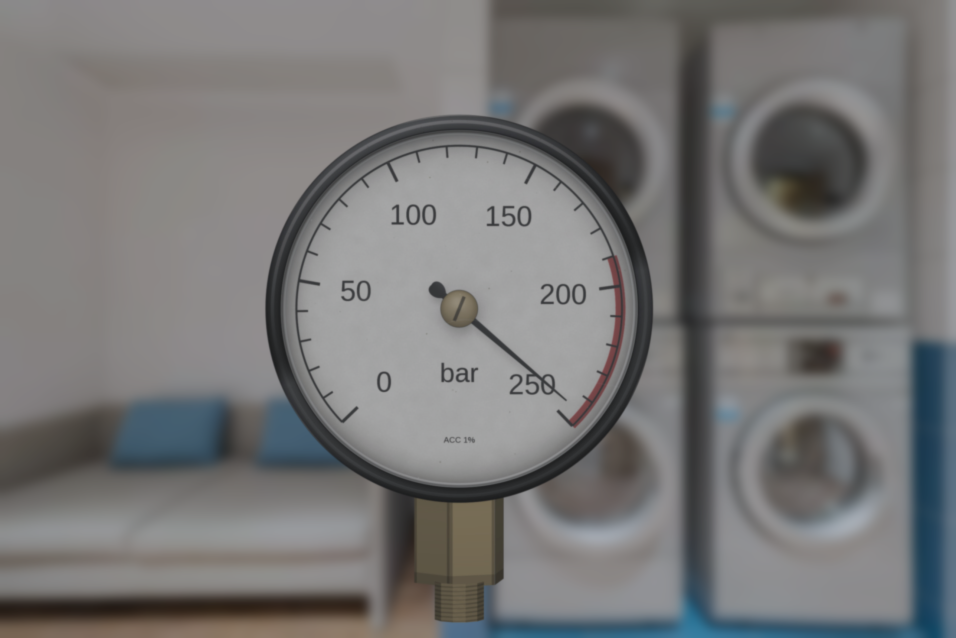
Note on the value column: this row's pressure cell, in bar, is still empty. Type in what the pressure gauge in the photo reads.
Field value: 245 bar
